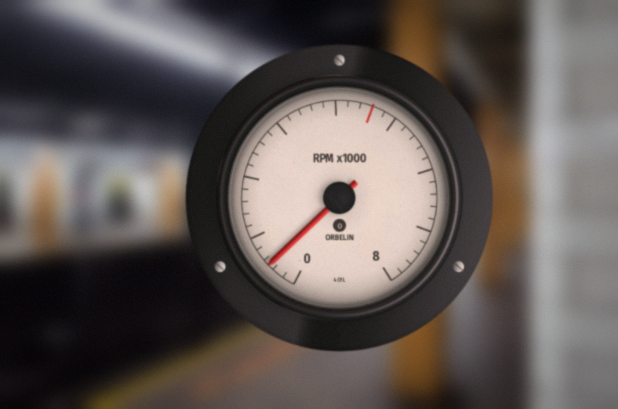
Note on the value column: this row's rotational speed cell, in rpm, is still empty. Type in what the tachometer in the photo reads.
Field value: 500 rpm
